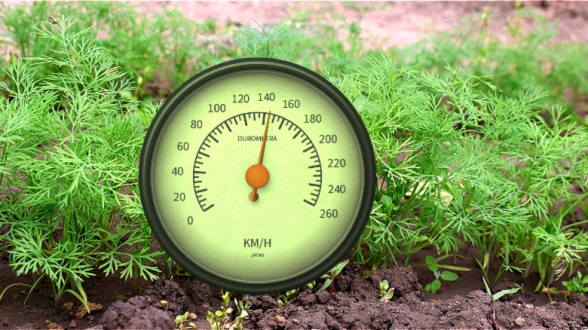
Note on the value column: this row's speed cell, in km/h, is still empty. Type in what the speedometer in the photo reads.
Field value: 145 km/h
